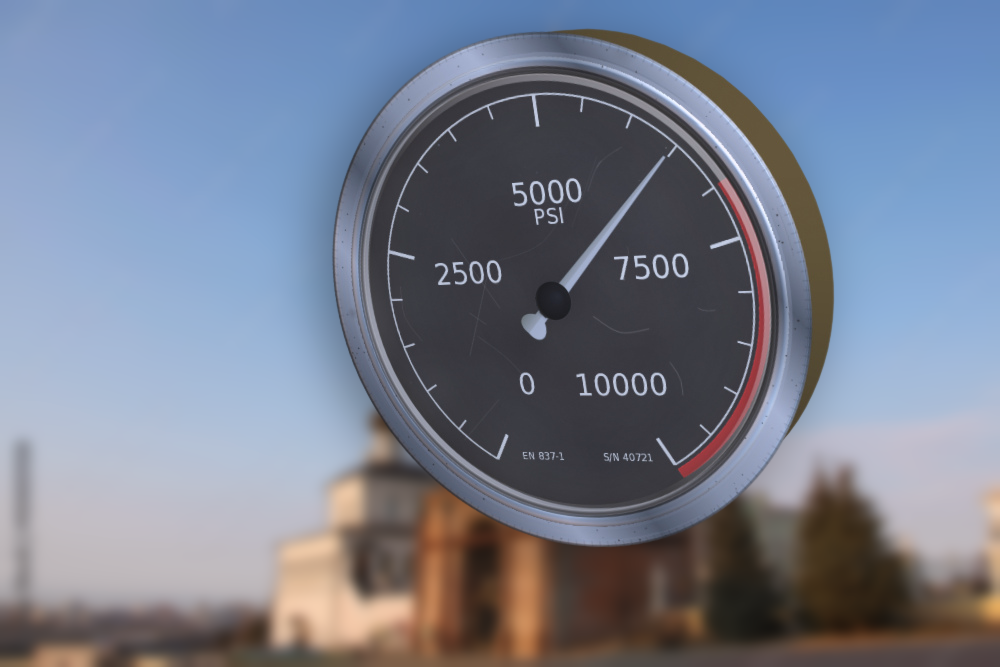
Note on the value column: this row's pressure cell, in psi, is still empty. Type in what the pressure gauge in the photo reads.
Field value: 6500 psi
